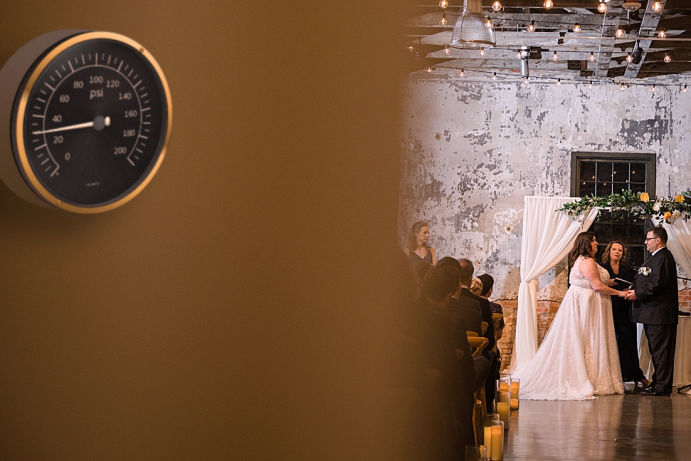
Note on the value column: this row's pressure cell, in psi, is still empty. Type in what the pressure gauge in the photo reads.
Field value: 30 psi
